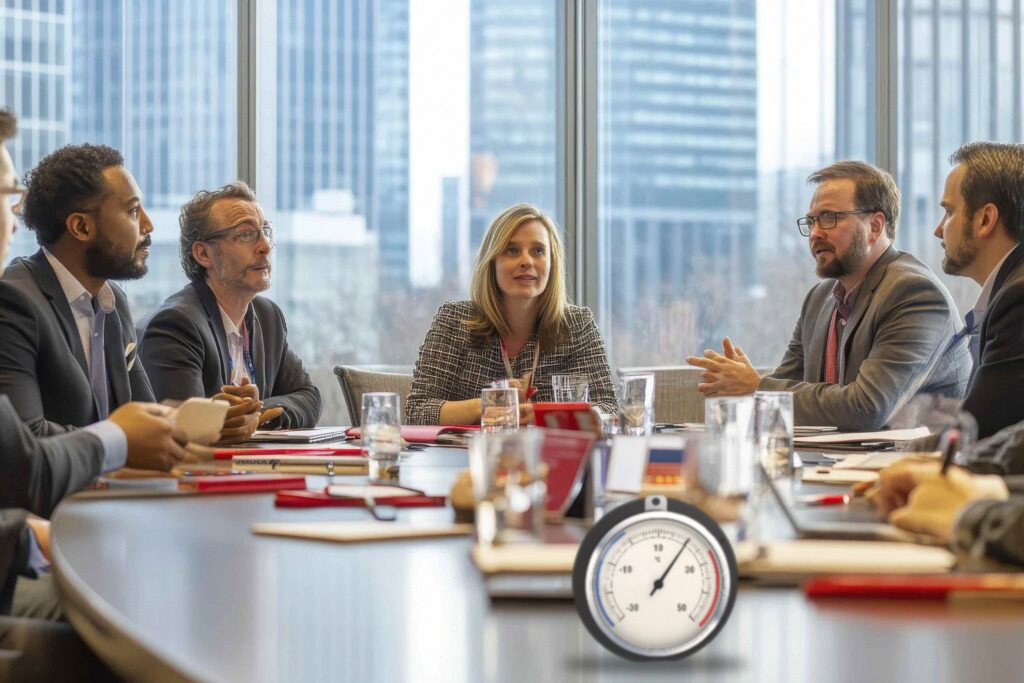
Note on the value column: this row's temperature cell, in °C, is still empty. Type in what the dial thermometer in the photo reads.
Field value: 20 °C
